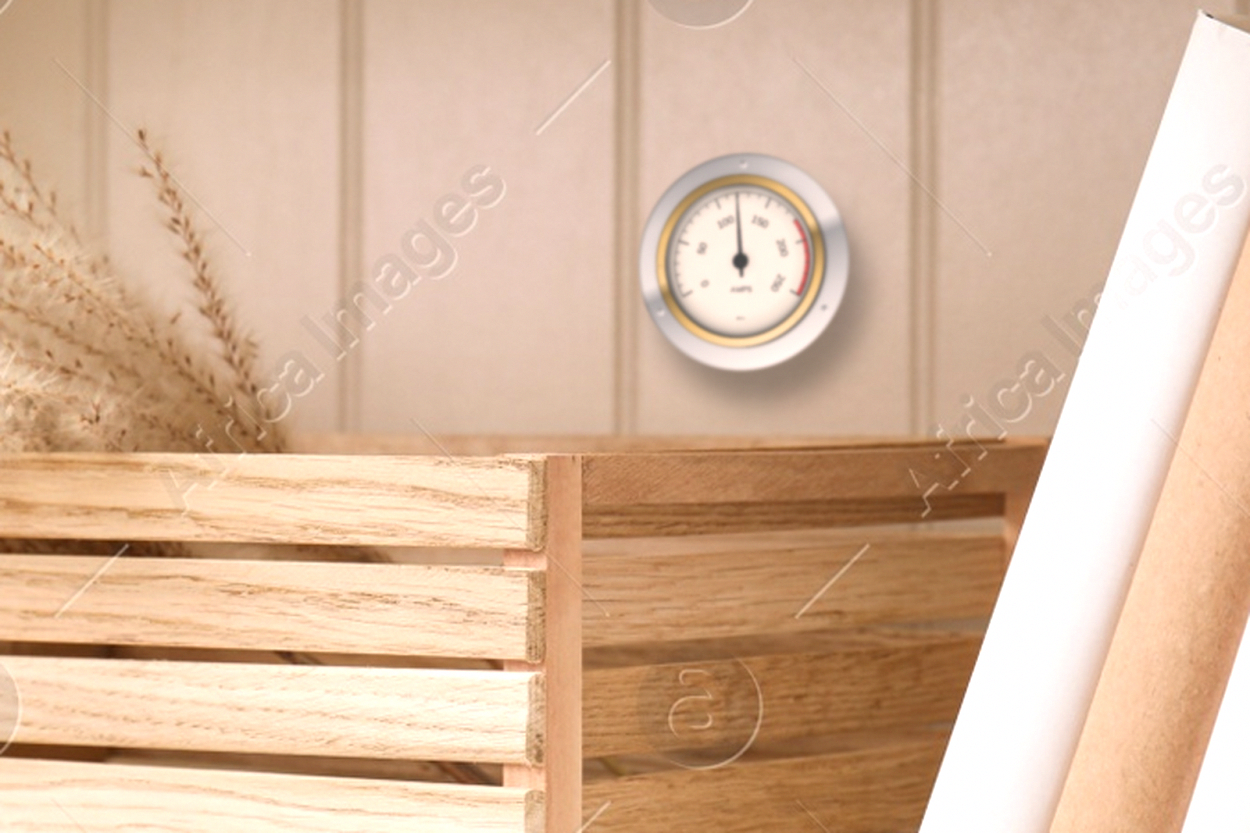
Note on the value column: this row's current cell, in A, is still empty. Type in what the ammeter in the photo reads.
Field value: 120 A
